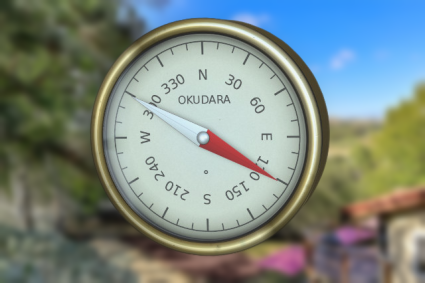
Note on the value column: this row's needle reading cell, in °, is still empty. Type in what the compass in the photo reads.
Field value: 120 °
